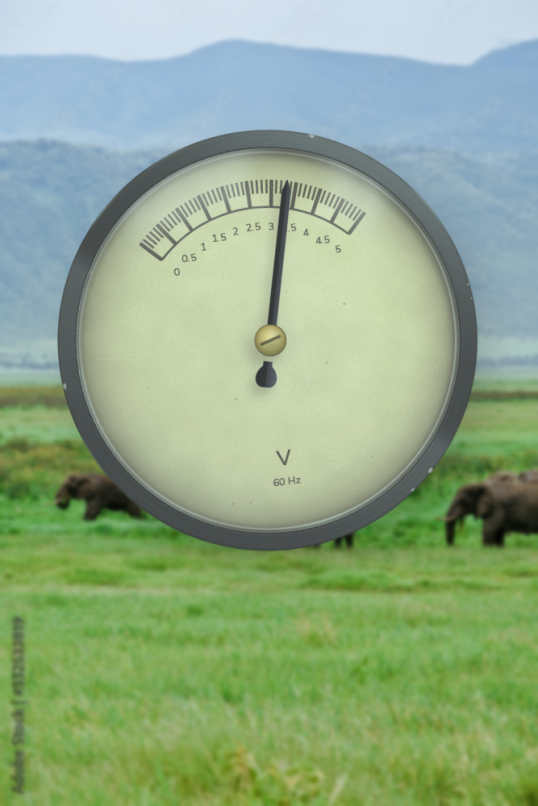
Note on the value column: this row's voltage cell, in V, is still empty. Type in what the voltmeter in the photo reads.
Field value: 3.3 V
